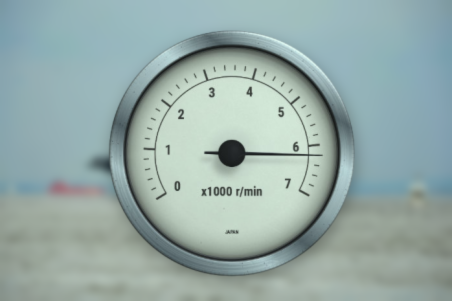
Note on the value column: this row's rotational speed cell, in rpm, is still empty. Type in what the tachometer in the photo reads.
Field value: 6200 rpm
